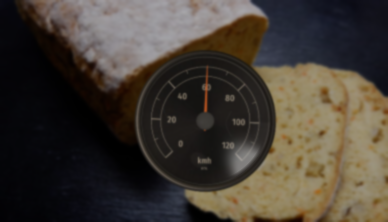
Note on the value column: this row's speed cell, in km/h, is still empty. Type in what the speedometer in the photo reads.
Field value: 60 km/h
